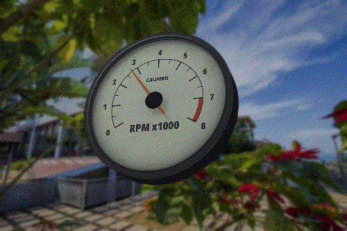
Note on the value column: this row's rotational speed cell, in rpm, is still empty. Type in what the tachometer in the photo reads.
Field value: 2750 rpm
